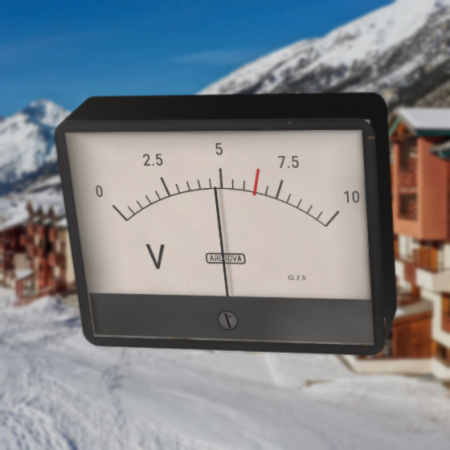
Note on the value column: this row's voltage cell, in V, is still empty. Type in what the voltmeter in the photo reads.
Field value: 4.75 V
